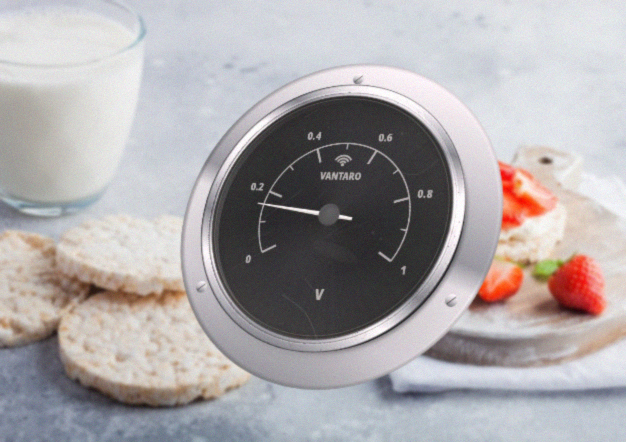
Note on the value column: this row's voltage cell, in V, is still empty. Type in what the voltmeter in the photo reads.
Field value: 0.15 V
